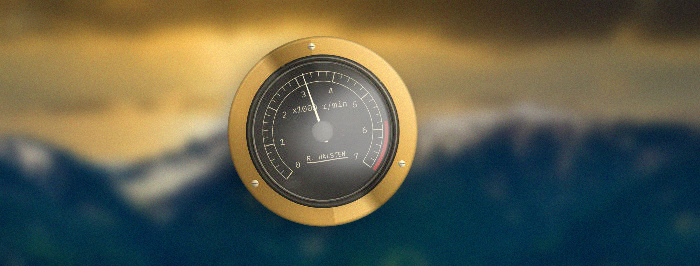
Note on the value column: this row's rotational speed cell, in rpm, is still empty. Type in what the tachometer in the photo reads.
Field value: 3200 rpm
